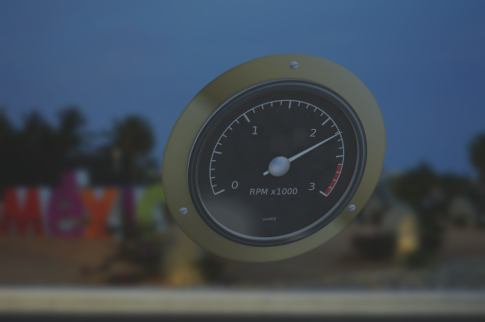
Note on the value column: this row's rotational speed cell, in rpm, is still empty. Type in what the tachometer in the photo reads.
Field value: 2200 rpm
